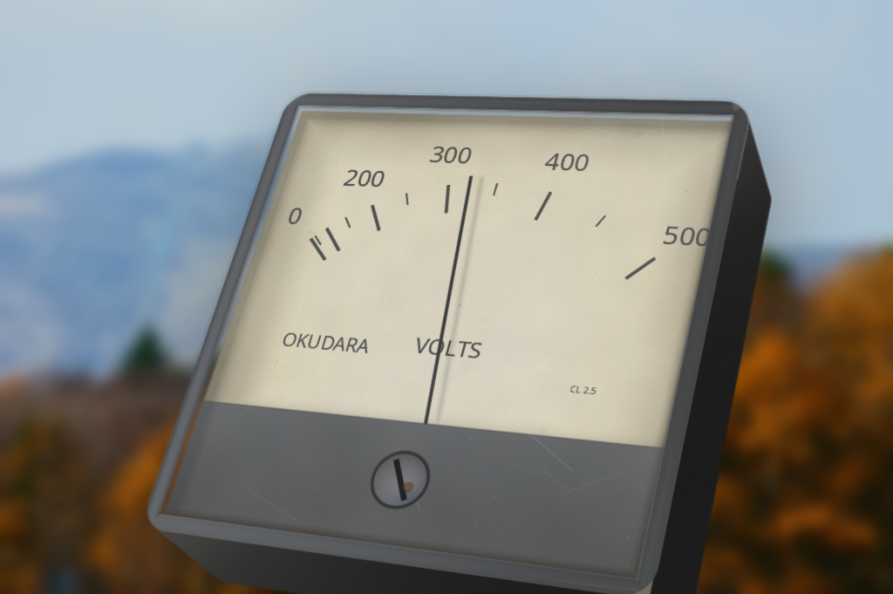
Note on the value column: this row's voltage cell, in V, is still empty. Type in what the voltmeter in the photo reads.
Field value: 325 V
